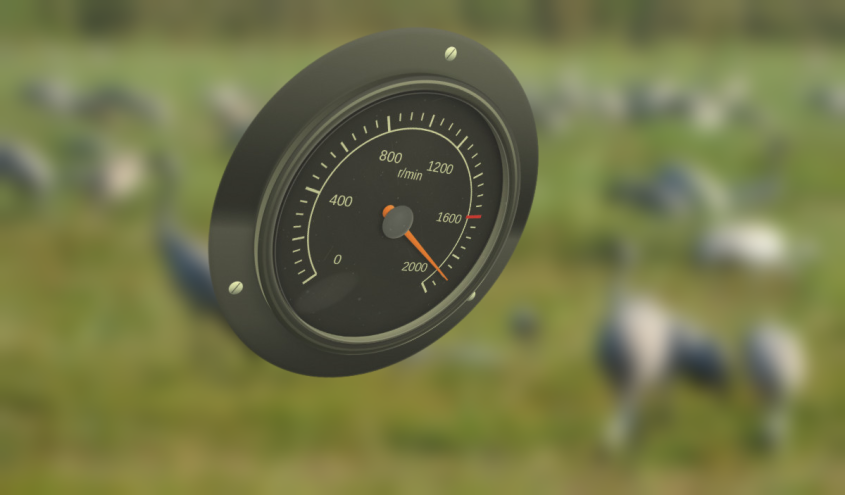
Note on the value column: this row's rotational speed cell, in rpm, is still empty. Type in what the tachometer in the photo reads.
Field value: 1900 rpm
